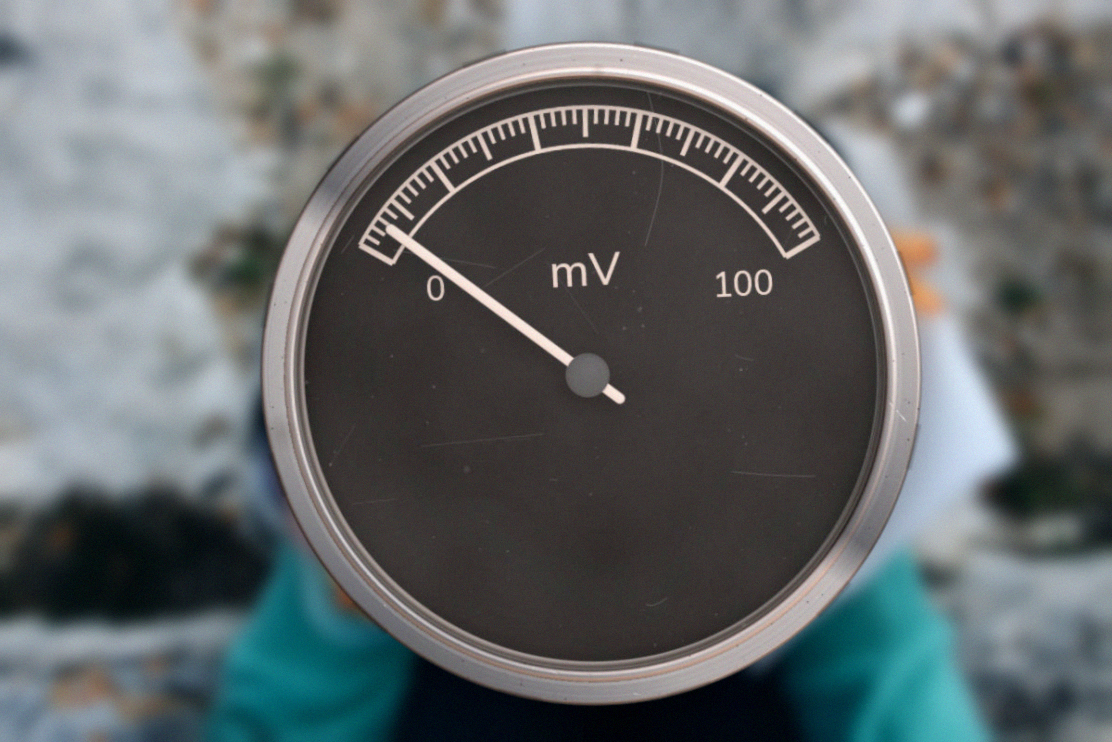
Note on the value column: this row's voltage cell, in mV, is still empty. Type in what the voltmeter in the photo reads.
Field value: 6 mV
